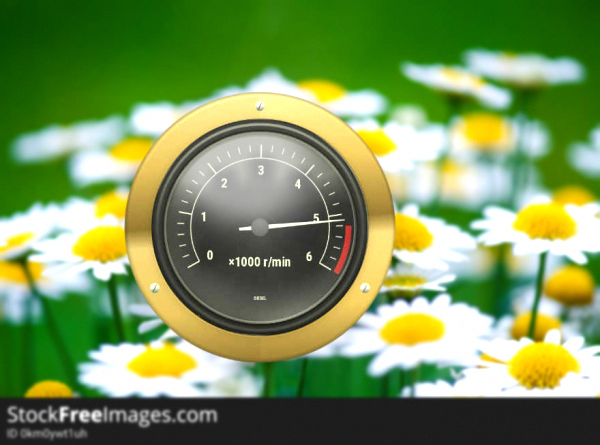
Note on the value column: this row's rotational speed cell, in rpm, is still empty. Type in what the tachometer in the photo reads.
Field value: 5100 rpm
